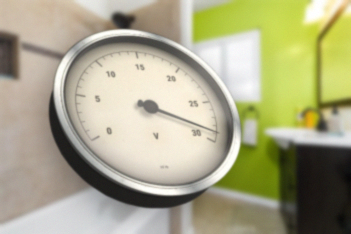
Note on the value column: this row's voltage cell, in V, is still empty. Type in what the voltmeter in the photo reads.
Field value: 29 V
